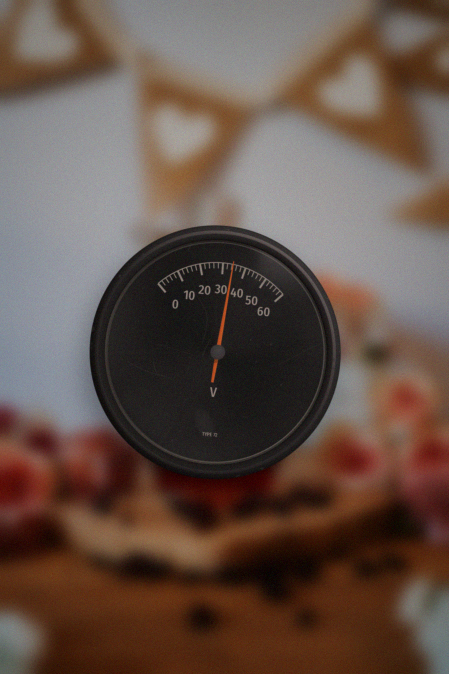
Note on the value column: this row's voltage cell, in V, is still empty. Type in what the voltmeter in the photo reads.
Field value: 34 V
